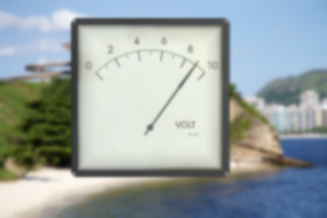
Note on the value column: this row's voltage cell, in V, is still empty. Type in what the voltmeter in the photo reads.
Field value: 9 V
